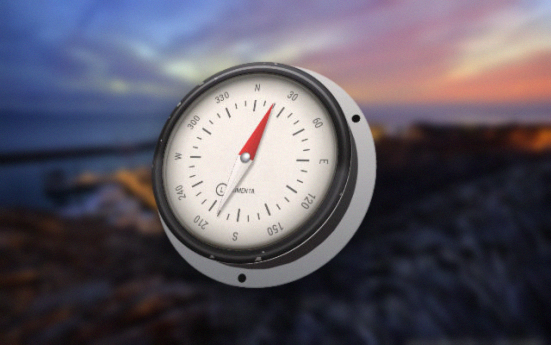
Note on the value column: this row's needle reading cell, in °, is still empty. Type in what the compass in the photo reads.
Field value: 20 °
